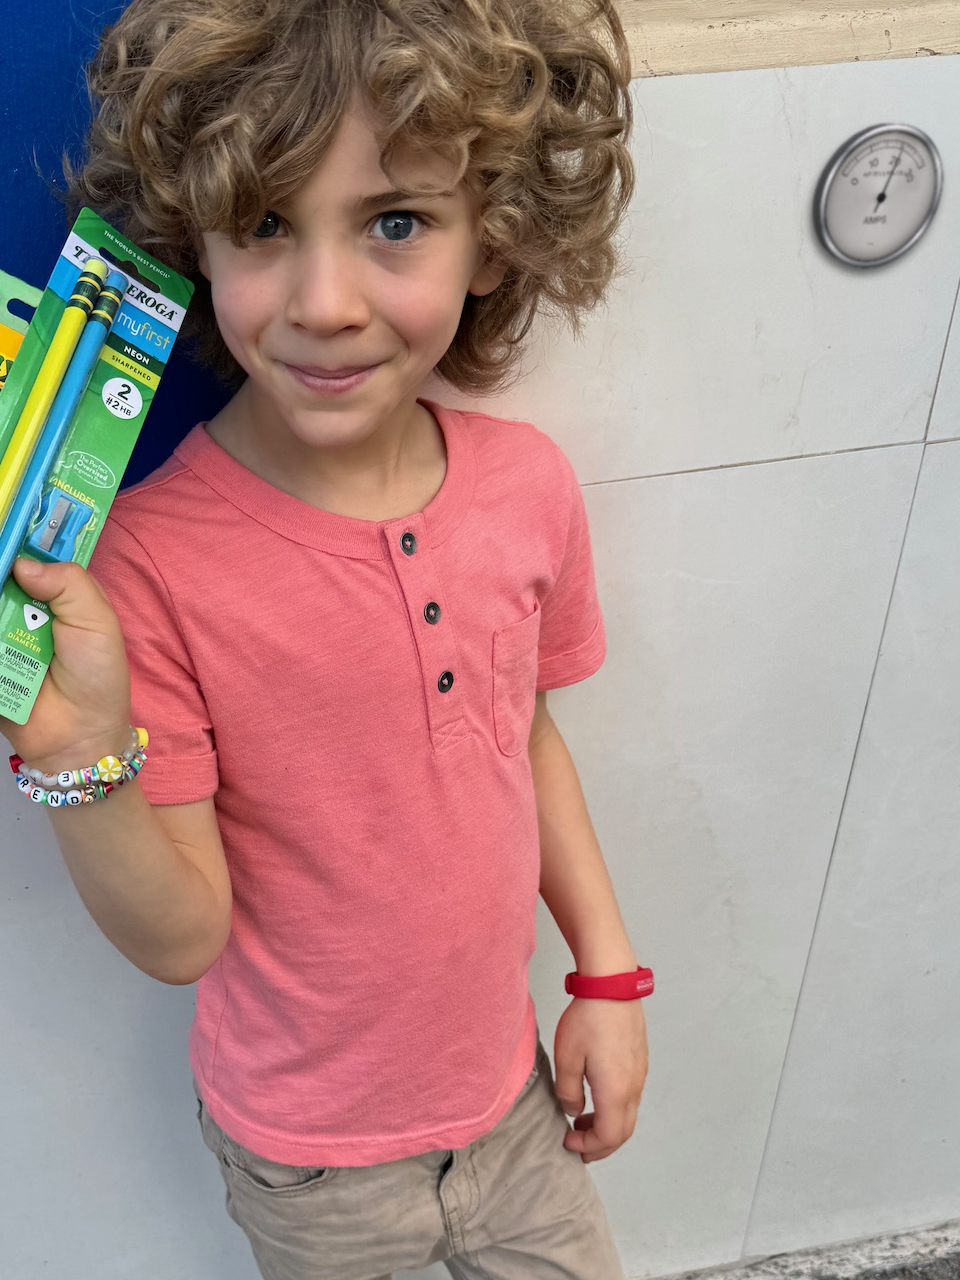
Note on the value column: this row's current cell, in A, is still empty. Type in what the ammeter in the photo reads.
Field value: 20 A
